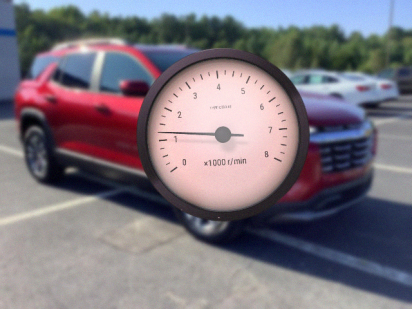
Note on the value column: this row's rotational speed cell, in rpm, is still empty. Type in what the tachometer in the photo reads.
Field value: 1250 rpm
